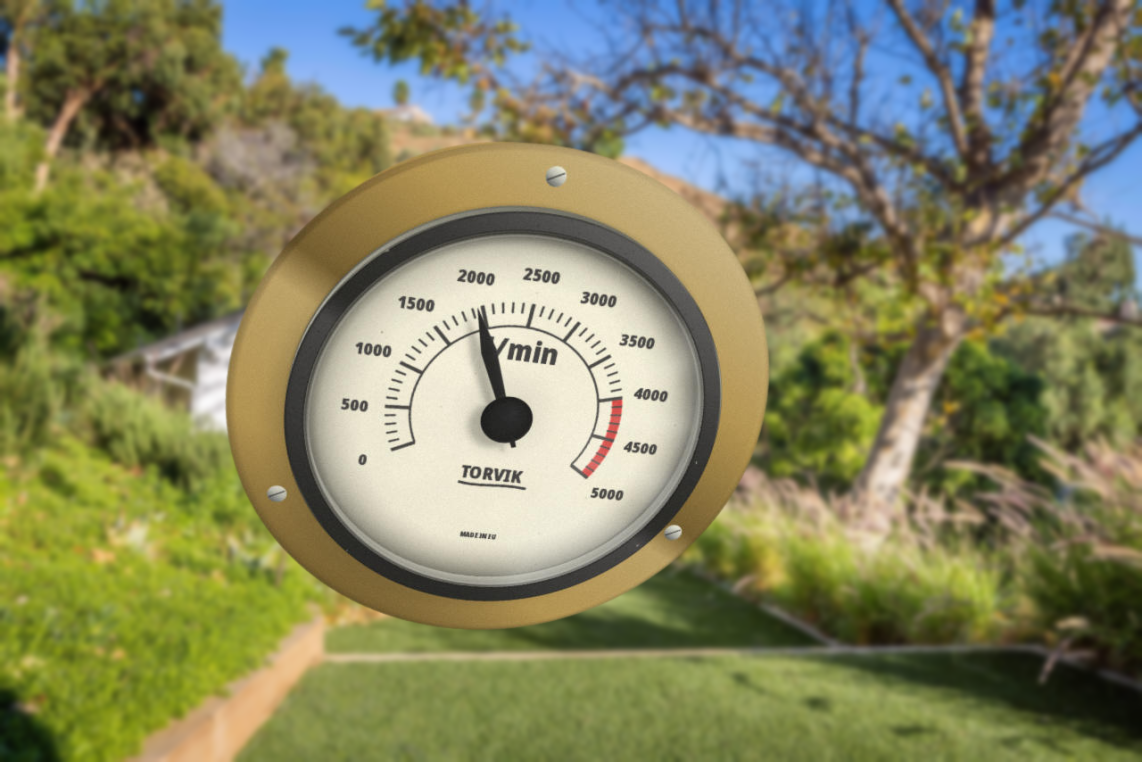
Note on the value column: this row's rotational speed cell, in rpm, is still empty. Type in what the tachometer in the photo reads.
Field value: 1950 rpm
